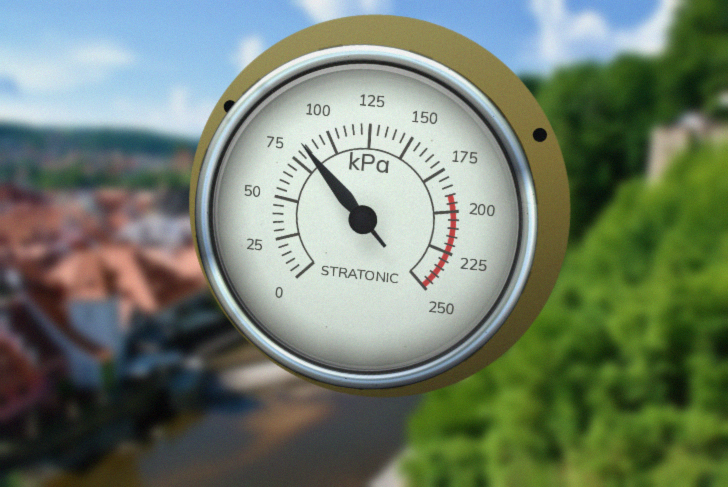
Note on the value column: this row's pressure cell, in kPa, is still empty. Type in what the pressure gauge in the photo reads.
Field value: 85 kPa
